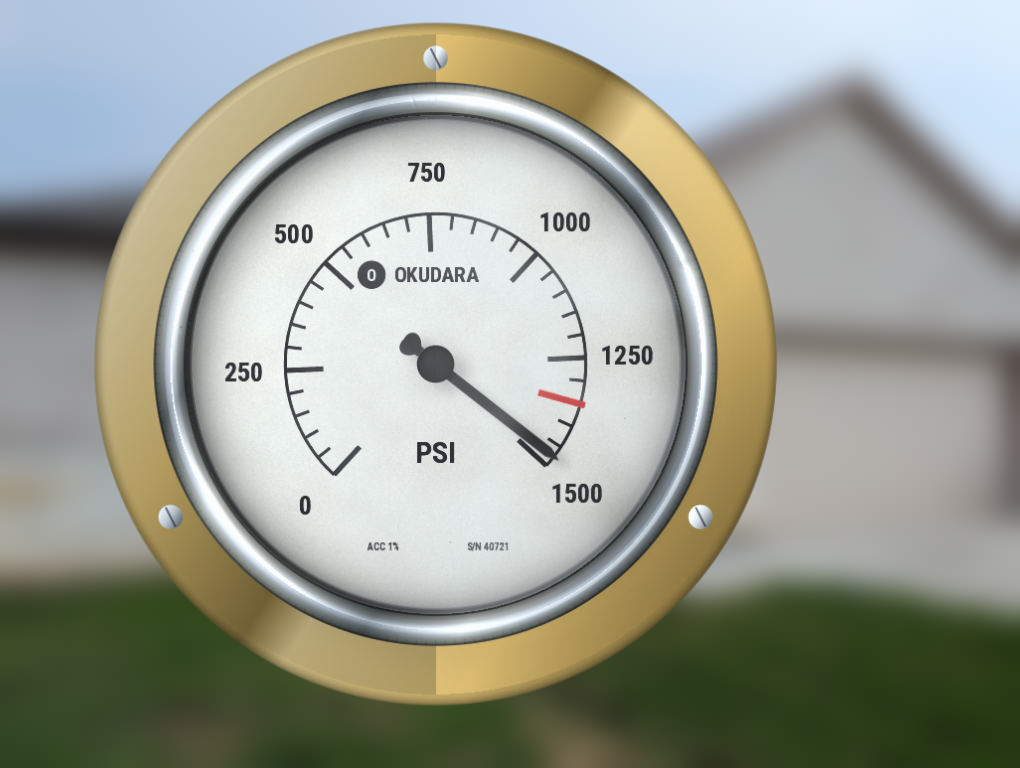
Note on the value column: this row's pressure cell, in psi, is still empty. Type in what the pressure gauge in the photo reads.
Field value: 1475 psi
